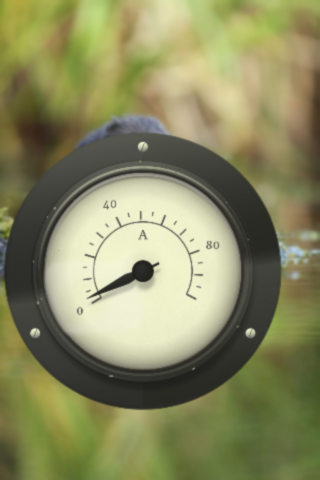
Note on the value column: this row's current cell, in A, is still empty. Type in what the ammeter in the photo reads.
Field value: 2.5 A
